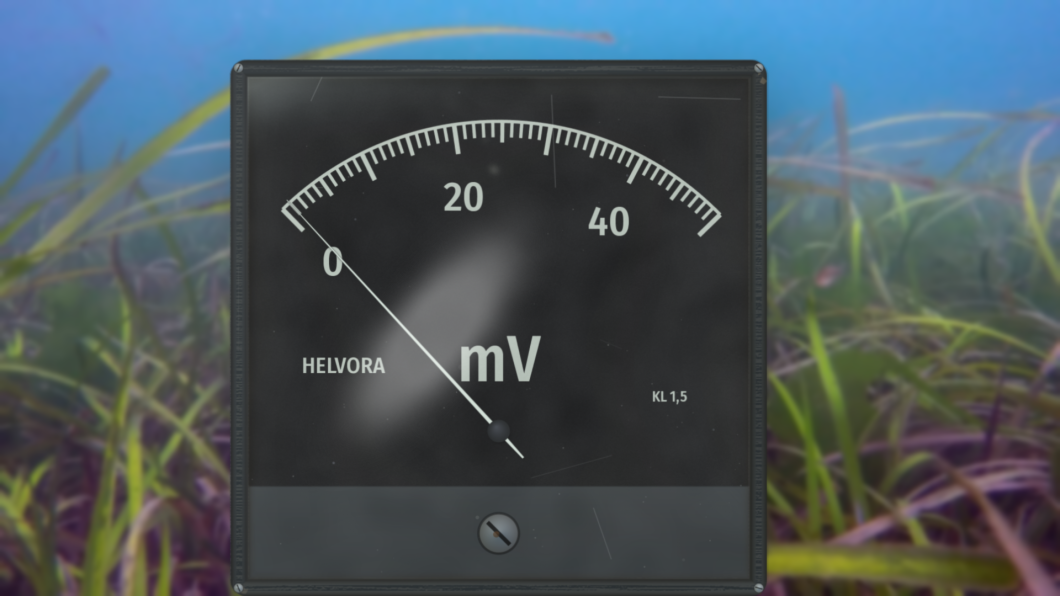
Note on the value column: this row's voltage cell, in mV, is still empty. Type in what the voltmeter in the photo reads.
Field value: 1 mV
